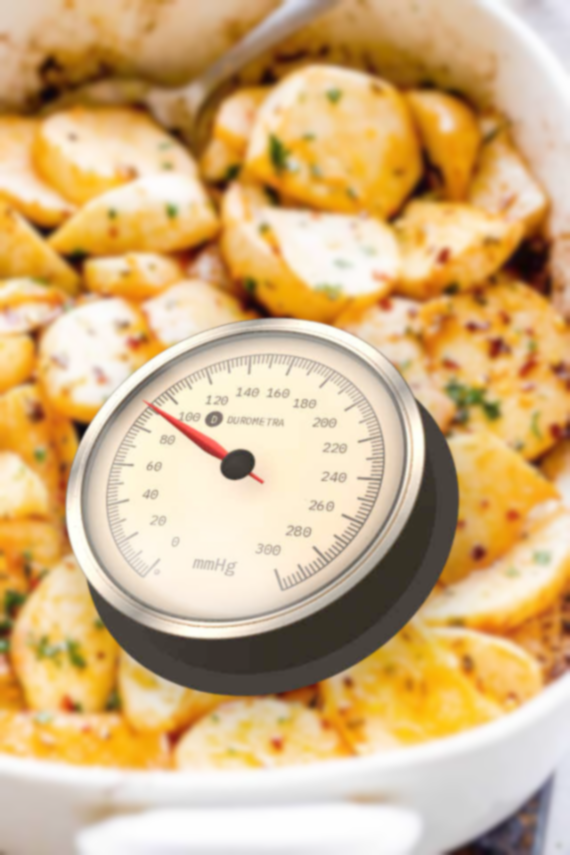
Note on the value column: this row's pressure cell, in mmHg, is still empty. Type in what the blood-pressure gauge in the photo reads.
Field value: 90 mmHg
